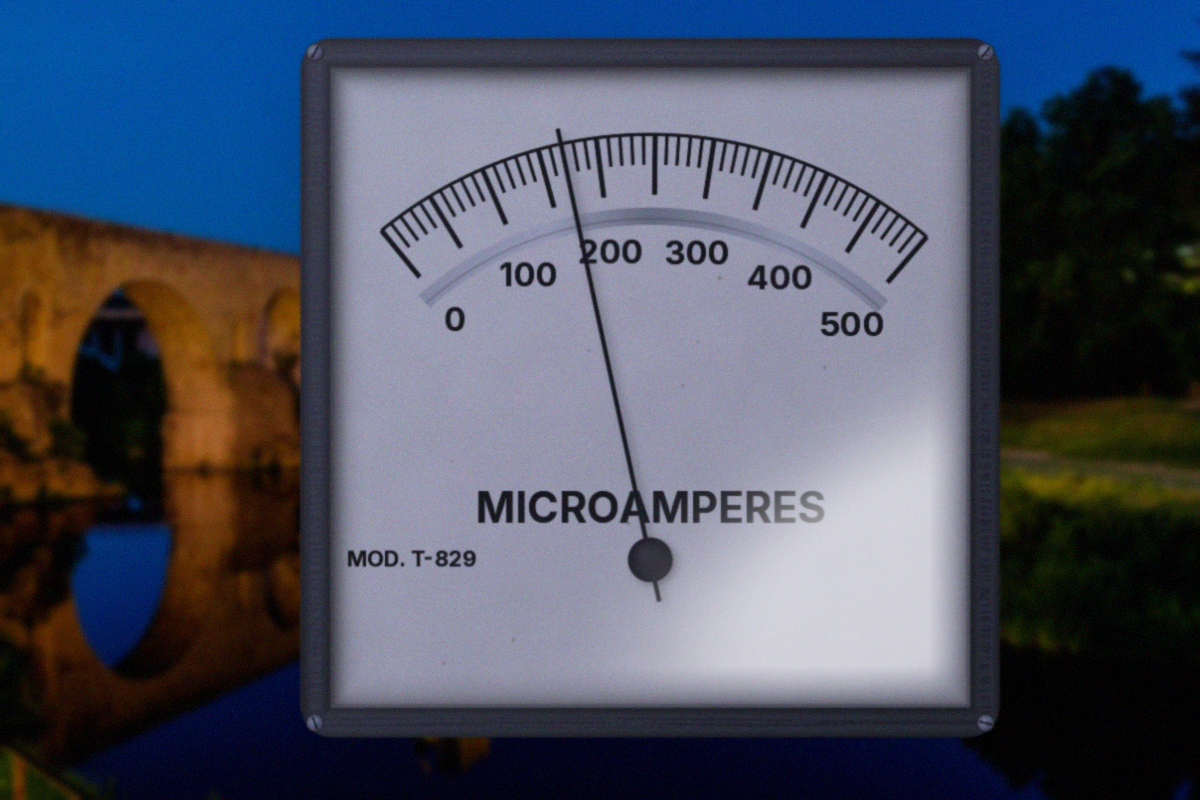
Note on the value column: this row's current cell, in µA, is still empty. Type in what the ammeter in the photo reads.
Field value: 170 µA
